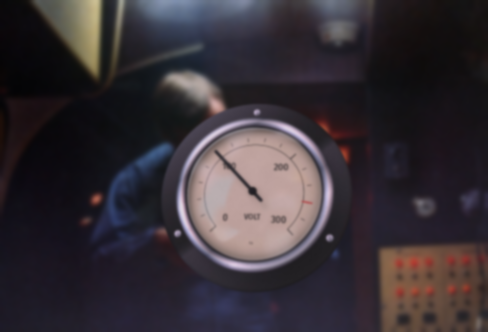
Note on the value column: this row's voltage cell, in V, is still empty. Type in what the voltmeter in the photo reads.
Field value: 100 V
